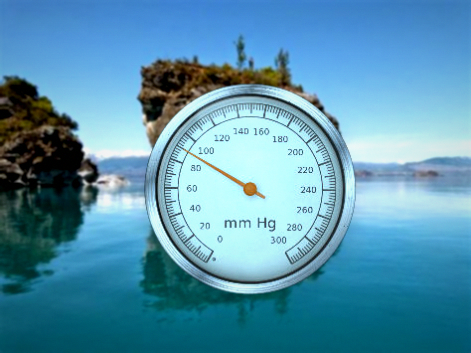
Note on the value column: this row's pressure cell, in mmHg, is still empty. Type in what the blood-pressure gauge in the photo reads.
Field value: 90 mmHg
